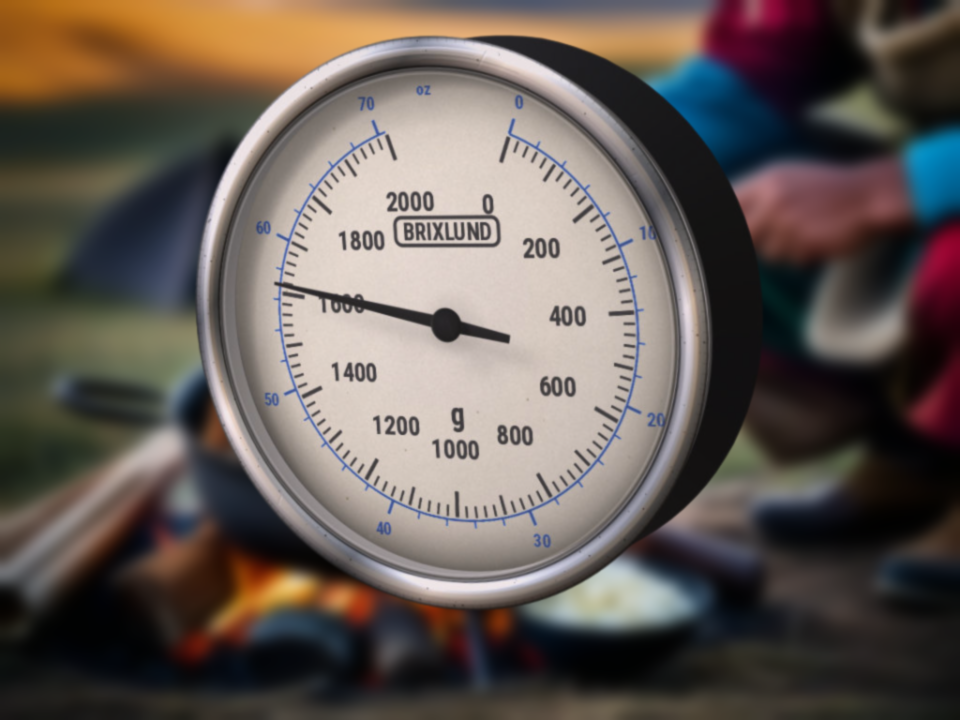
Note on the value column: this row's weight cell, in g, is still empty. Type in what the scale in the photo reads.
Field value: 1620 g
